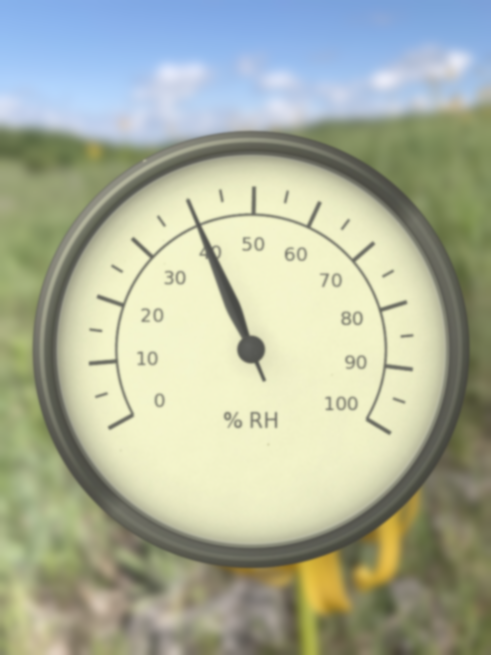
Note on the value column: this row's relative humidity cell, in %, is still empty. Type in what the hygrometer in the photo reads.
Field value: 40 %
